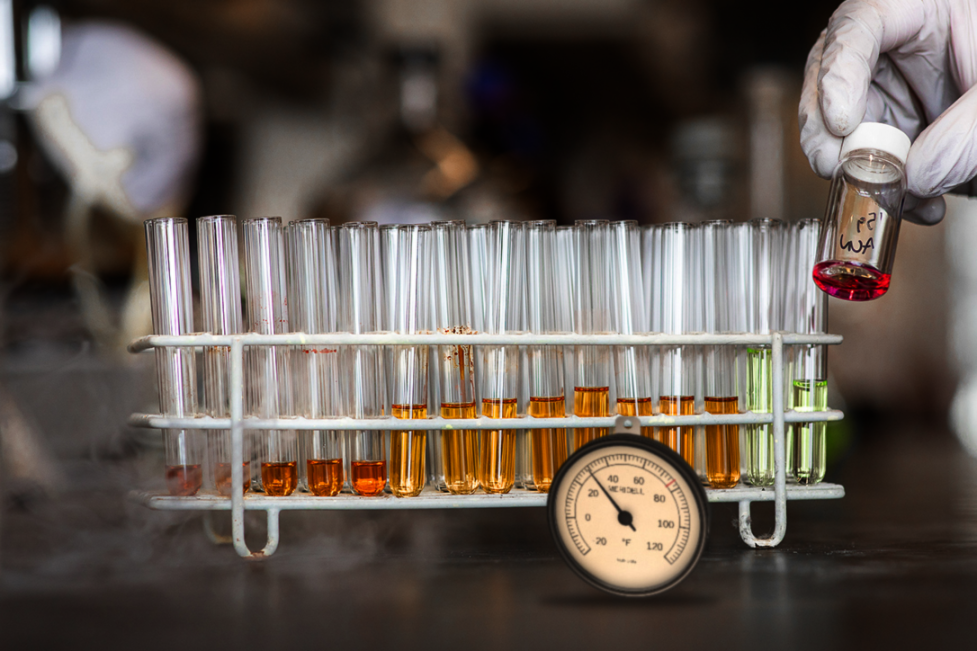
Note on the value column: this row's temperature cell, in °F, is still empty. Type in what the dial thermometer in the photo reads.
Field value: 30 °F
